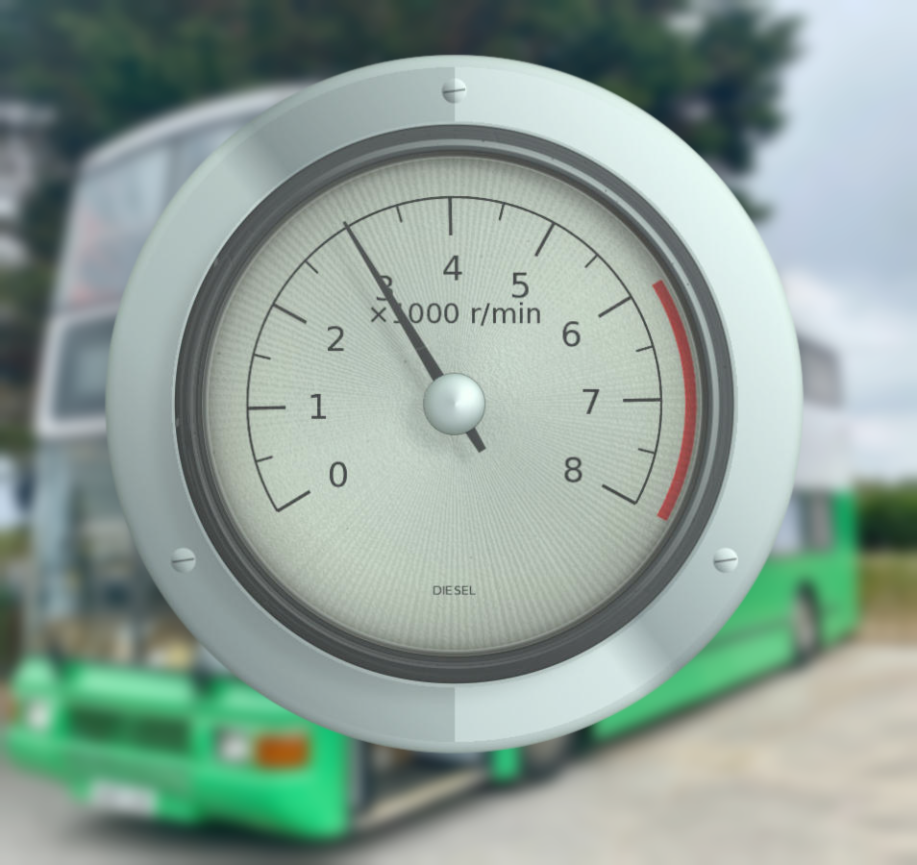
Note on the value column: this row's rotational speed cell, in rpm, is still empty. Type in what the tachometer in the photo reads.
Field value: 3000 rpm
